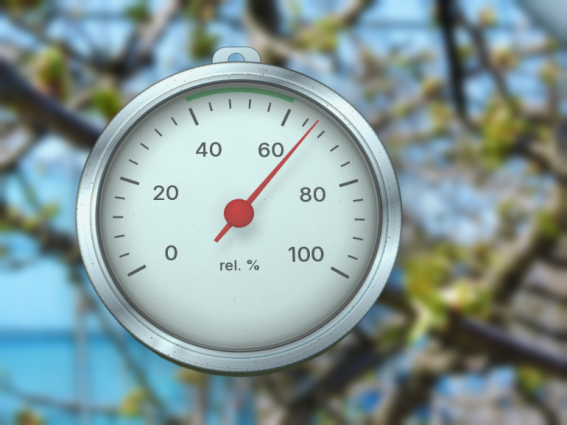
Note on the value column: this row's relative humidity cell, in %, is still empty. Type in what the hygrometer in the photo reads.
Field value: 66 %
